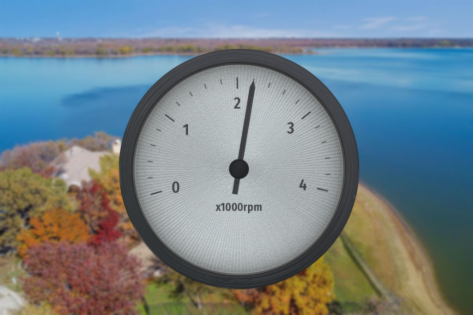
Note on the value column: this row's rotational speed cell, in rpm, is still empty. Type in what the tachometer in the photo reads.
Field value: 2200 rpm
